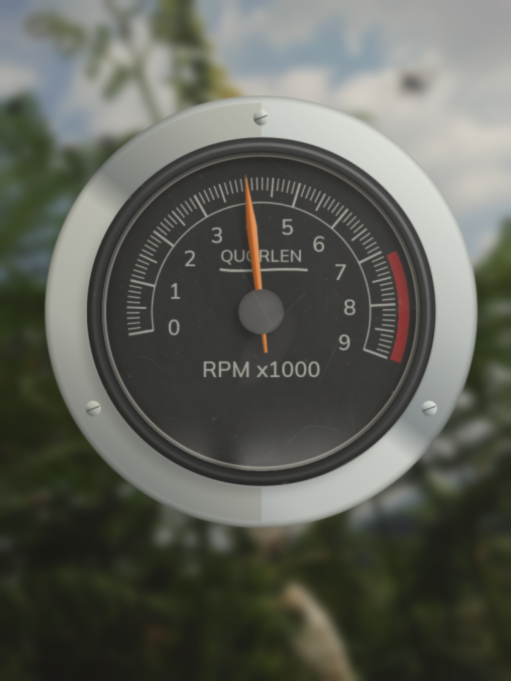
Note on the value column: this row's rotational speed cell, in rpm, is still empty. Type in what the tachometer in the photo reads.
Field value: 4000 rpm
